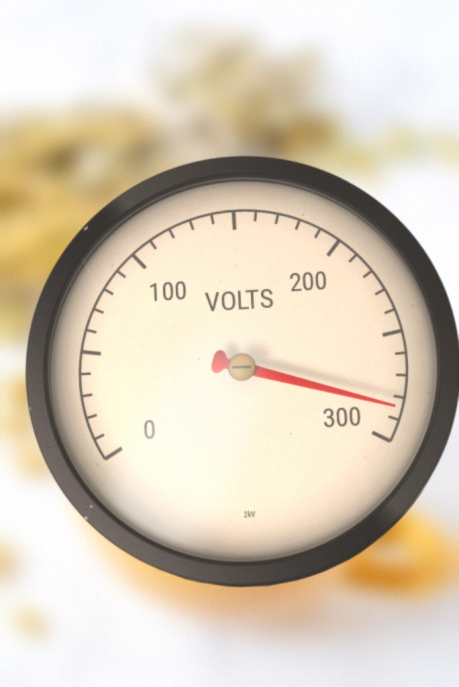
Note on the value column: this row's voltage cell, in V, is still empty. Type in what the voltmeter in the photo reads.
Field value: 285 V
